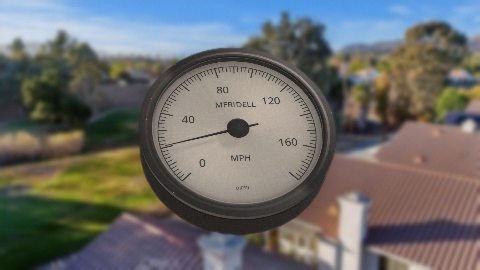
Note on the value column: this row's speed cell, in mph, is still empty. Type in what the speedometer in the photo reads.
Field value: 20 mph
